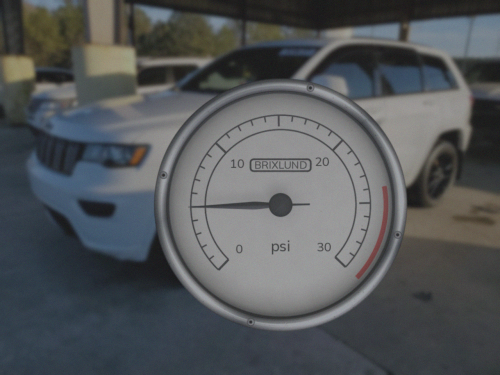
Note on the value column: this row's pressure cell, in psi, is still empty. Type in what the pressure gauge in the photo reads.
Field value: 5 psi
